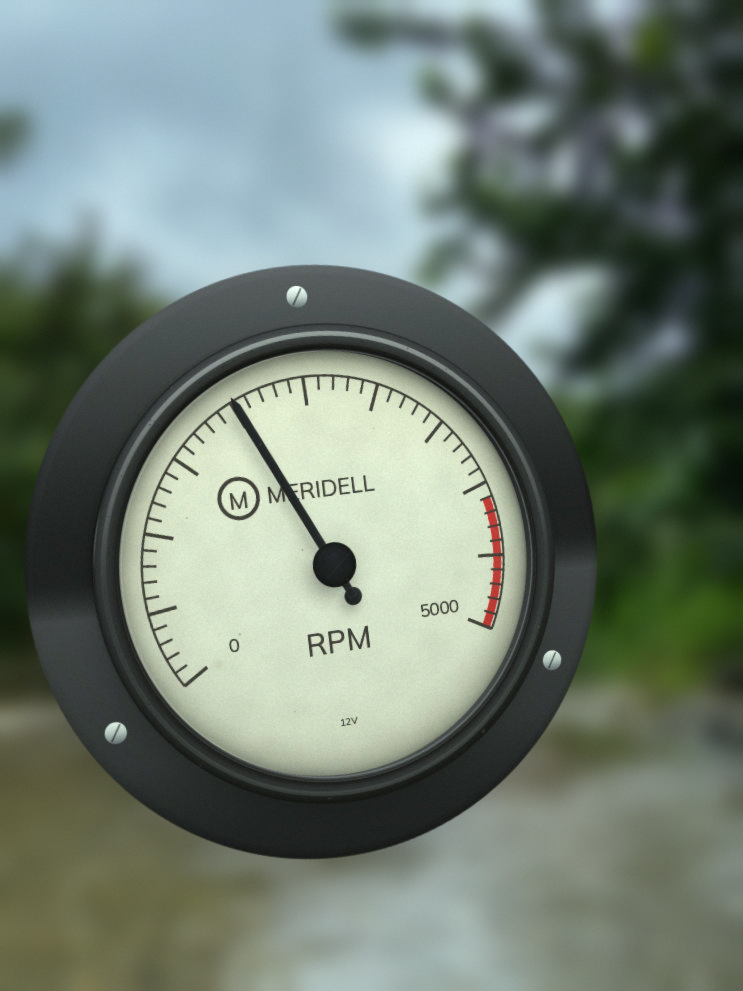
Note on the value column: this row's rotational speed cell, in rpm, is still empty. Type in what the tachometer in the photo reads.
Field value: 2000 rpm
